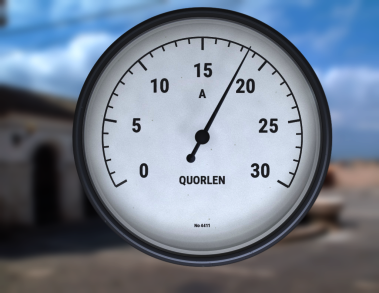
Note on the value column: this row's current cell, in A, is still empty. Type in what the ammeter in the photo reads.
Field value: 18.5 A
